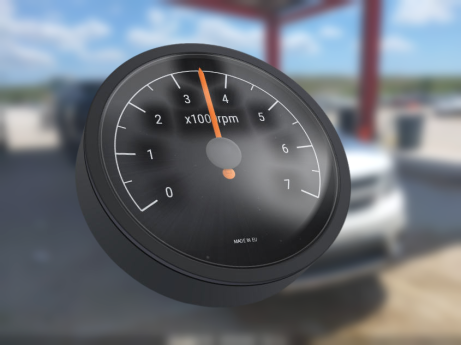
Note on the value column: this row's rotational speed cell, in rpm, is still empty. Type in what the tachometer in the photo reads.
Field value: 3500 rpm
